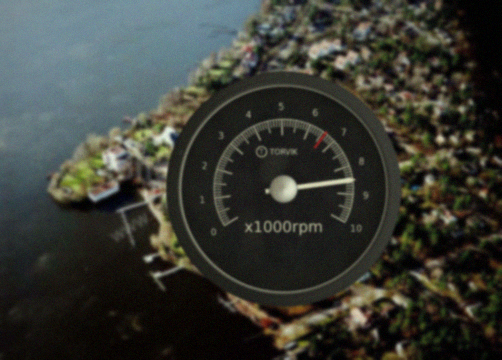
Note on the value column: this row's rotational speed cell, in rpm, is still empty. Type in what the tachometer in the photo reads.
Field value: 8500 rpm
